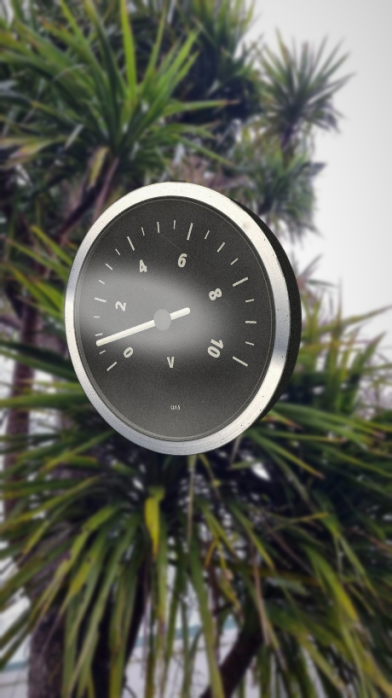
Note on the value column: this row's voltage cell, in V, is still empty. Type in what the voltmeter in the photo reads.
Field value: 0.75 V
